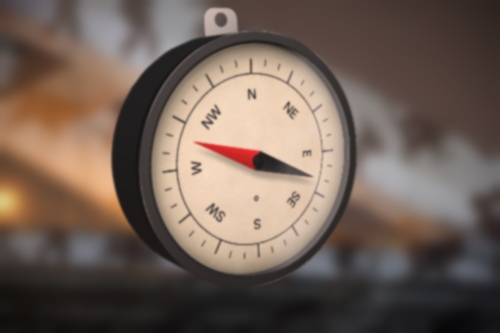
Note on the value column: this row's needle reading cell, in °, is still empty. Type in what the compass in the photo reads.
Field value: 290 °
